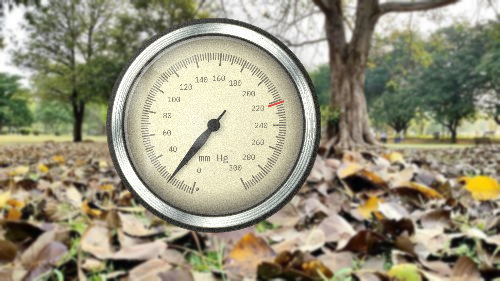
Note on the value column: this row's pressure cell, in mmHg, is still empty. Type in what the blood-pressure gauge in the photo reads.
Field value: 20 mmHg
